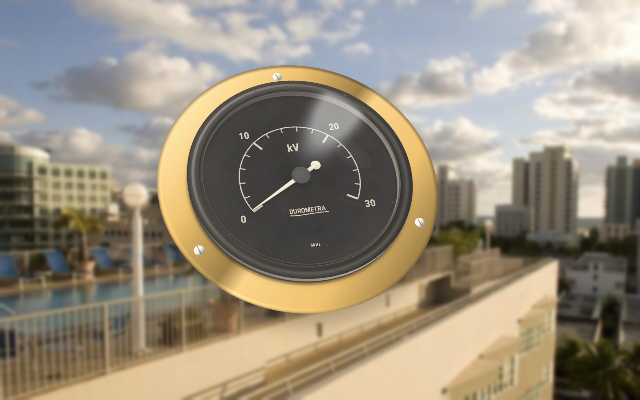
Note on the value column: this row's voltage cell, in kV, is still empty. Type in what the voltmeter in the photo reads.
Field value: 0 kV
